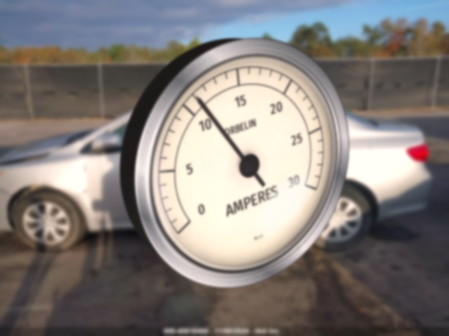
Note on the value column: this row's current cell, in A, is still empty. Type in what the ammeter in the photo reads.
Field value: 11 A
